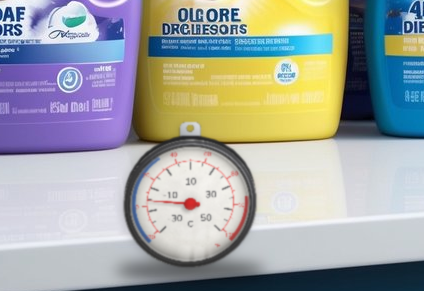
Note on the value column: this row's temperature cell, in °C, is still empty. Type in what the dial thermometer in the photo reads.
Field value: -15 °C
